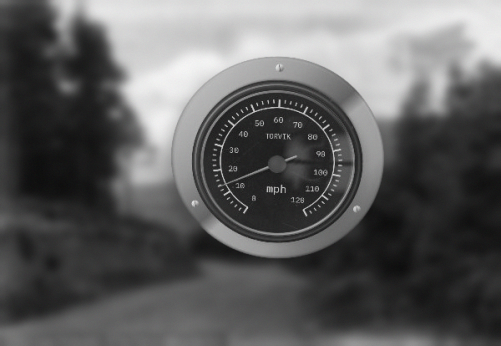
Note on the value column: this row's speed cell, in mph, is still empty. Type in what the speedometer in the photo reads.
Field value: 14 mph
